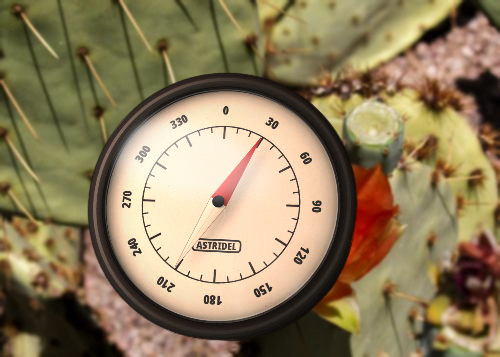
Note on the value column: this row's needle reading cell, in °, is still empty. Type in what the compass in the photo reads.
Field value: 30 °
